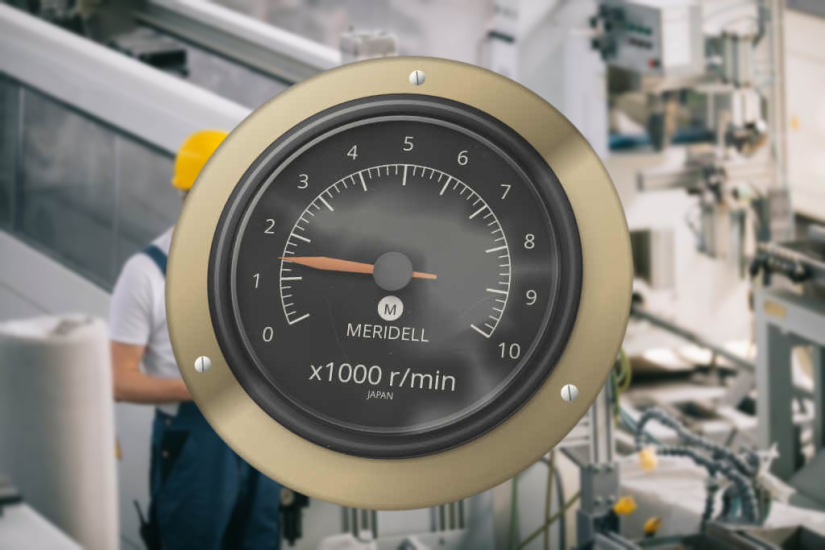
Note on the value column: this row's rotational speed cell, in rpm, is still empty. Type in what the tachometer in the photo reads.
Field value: 1400 rpm
